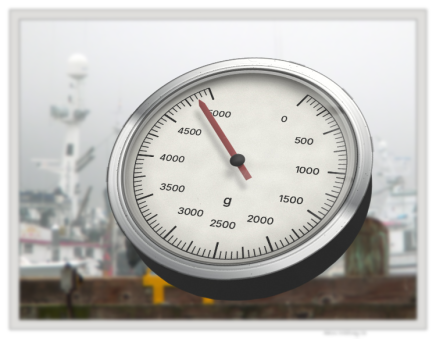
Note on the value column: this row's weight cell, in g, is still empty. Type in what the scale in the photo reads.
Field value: 4850 g
